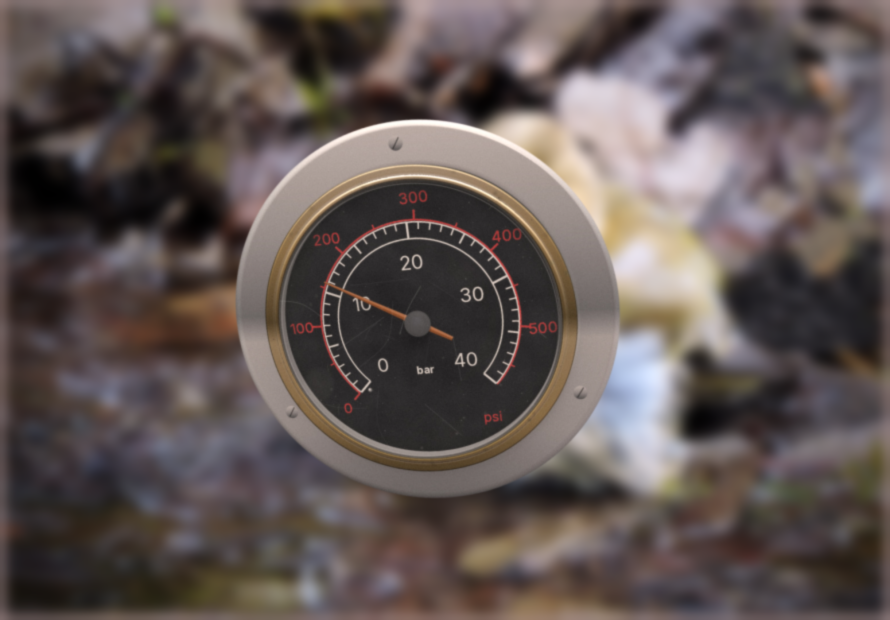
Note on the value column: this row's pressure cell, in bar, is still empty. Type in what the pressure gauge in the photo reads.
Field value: 11 bar
